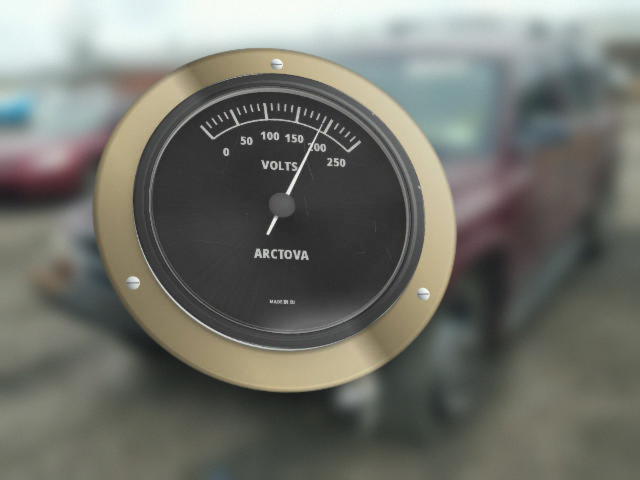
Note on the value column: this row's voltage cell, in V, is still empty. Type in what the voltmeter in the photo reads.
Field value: 190 V
